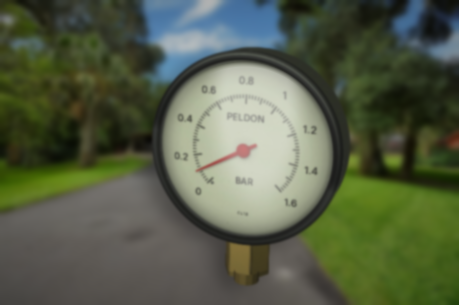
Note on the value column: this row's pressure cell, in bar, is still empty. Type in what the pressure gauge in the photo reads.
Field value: 0.1 bar
